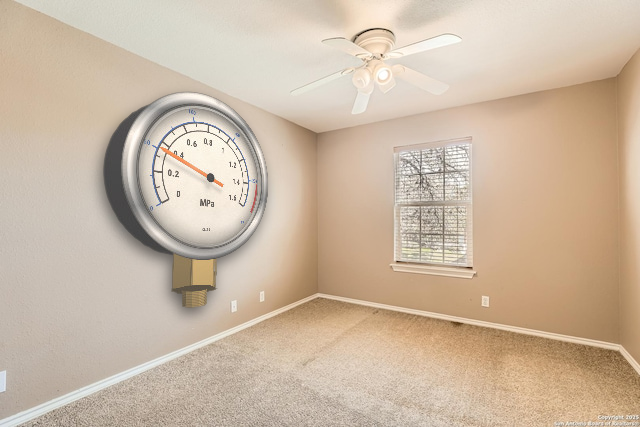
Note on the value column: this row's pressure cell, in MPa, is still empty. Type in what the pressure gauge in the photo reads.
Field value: 0.35 MPa
